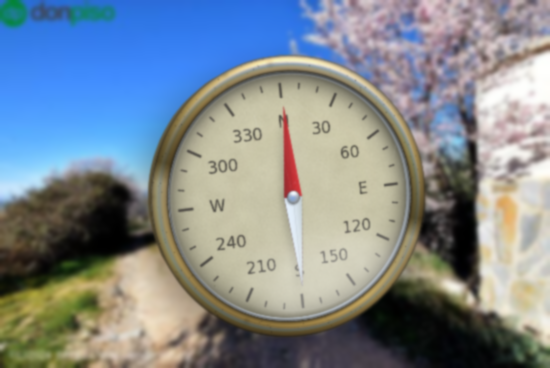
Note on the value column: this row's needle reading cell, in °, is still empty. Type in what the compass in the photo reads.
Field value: 0 °
